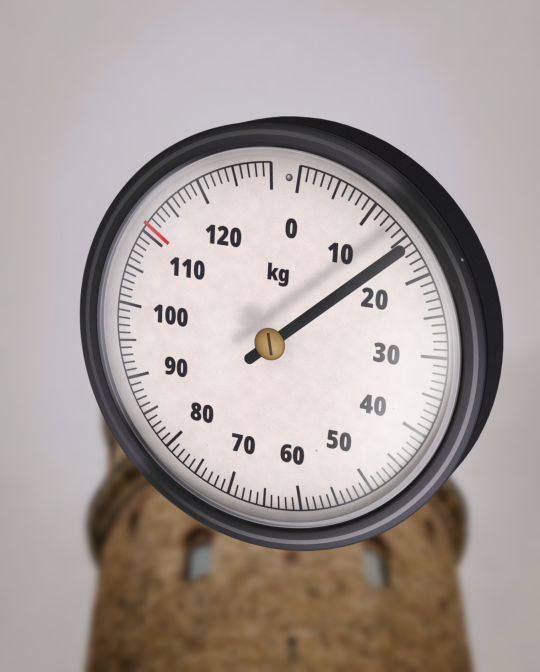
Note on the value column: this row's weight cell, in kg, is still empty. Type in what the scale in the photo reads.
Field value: 16 kg
